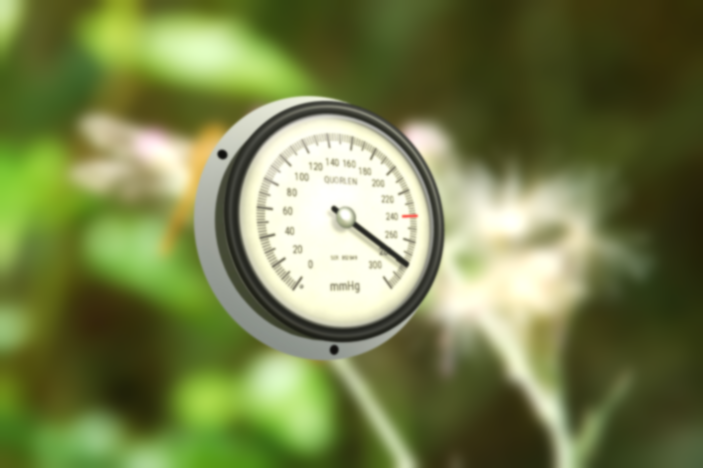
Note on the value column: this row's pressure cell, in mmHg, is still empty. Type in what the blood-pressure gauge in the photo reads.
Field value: 280 mmHg
